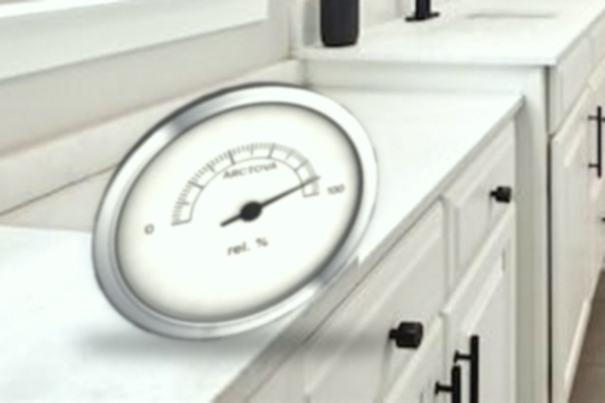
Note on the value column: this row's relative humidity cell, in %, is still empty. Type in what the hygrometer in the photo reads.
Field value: 90 %
